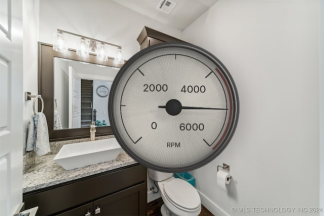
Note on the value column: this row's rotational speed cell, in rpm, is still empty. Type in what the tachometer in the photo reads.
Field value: 5000 rpm
